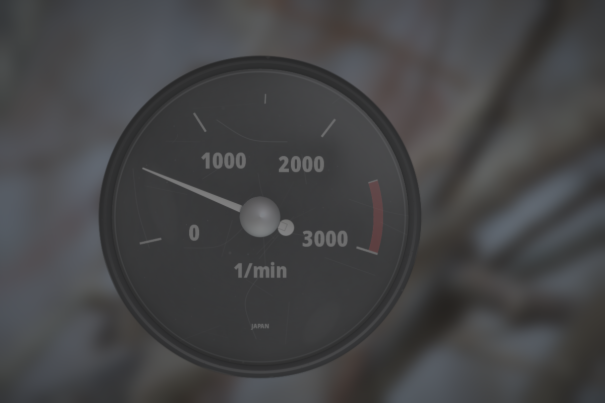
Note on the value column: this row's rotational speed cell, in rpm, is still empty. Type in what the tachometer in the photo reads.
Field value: 500 rpm
